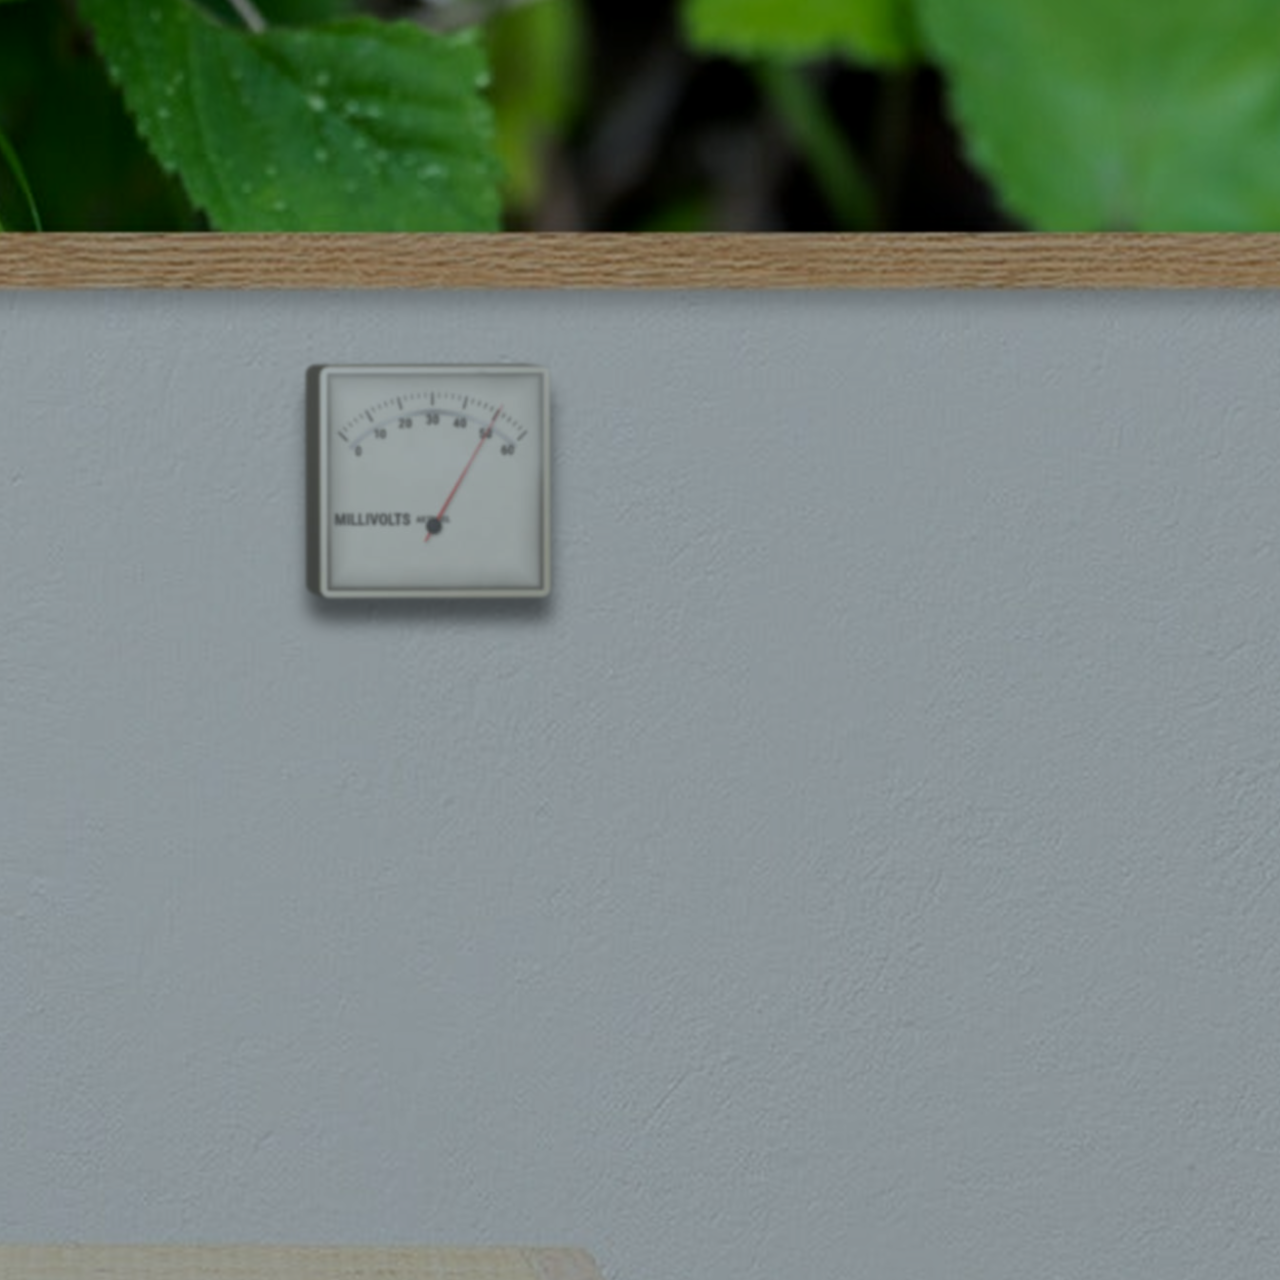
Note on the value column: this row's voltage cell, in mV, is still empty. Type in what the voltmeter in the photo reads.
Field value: 50 mV
